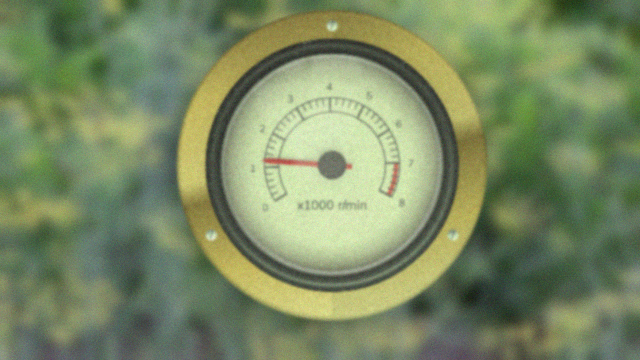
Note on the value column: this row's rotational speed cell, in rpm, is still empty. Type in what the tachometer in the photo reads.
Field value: 1200 rpm
